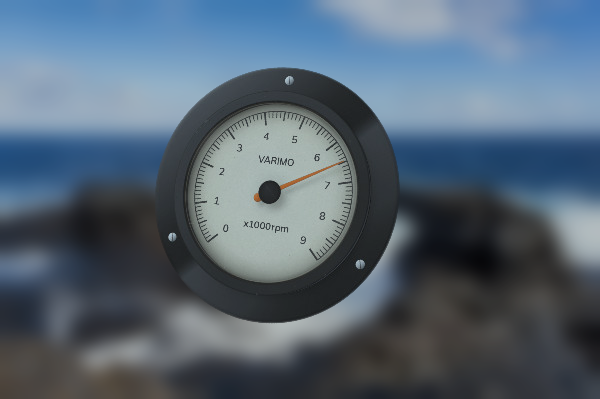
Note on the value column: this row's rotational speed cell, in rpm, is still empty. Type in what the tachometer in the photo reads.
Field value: 6500 rpm
